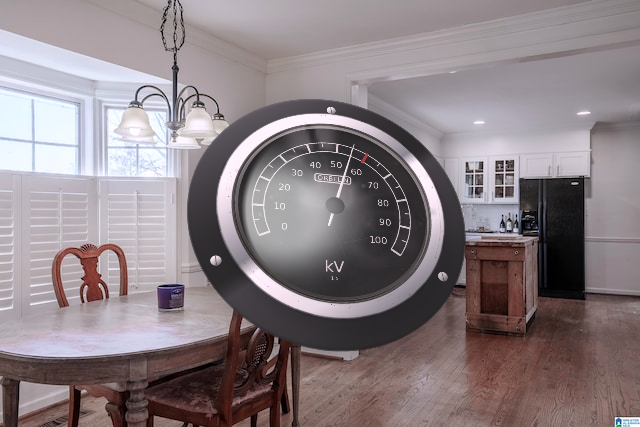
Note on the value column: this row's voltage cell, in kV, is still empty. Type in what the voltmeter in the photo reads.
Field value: 55 kV
